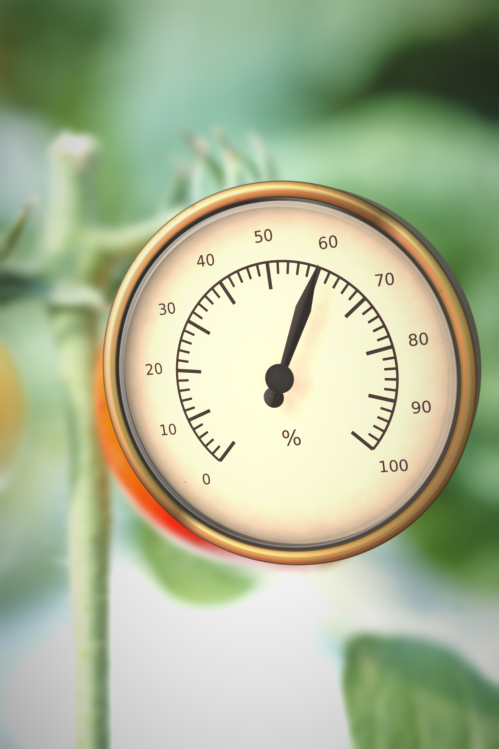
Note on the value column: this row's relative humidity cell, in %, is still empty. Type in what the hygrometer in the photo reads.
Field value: 60 %
